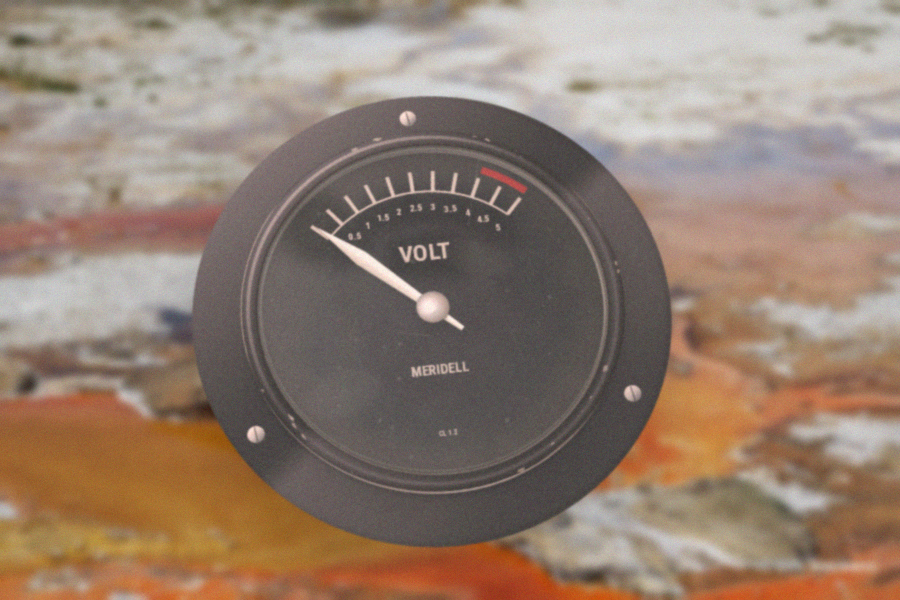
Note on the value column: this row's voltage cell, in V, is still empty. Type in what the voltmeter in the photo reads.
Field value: 0 V
